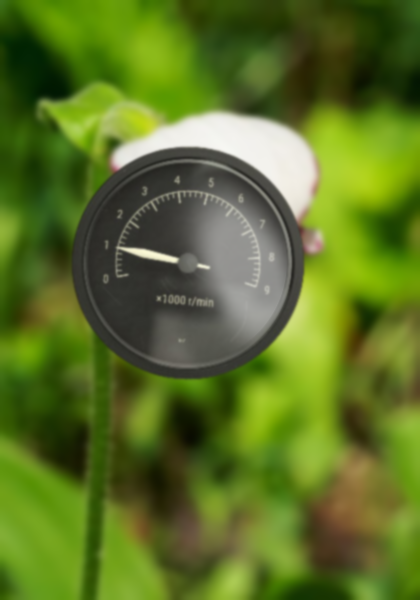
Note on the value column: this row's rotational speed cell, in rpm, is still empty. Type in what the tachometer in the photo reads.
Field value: 1000 rpm
